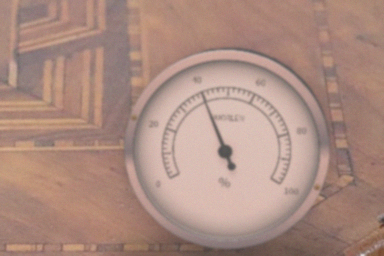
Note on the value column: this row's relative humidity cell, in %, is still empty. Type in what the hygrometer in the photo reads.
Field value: 40 %
